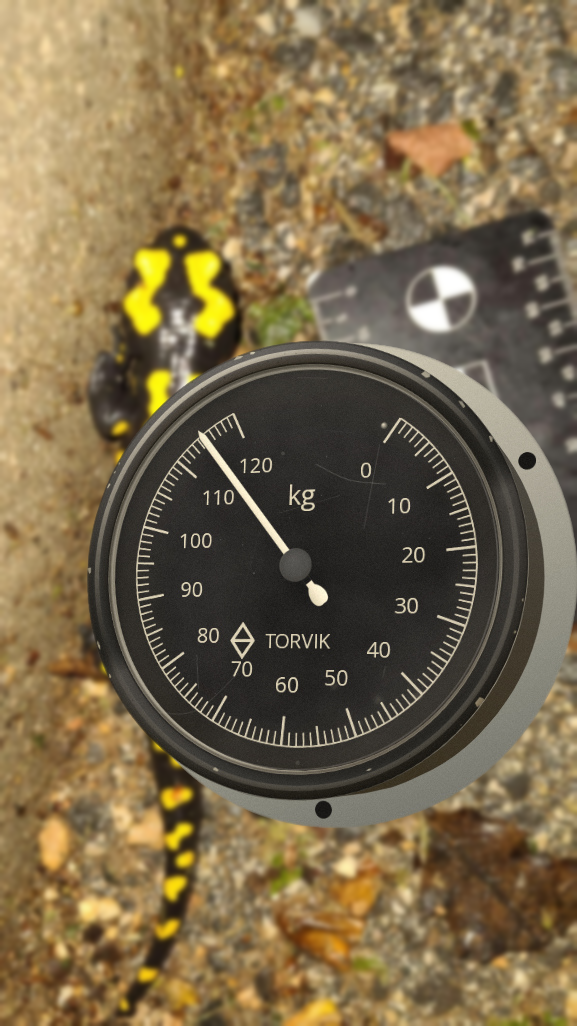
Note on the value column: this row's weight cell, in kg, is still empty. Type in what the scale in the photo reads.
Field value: 115 kg
